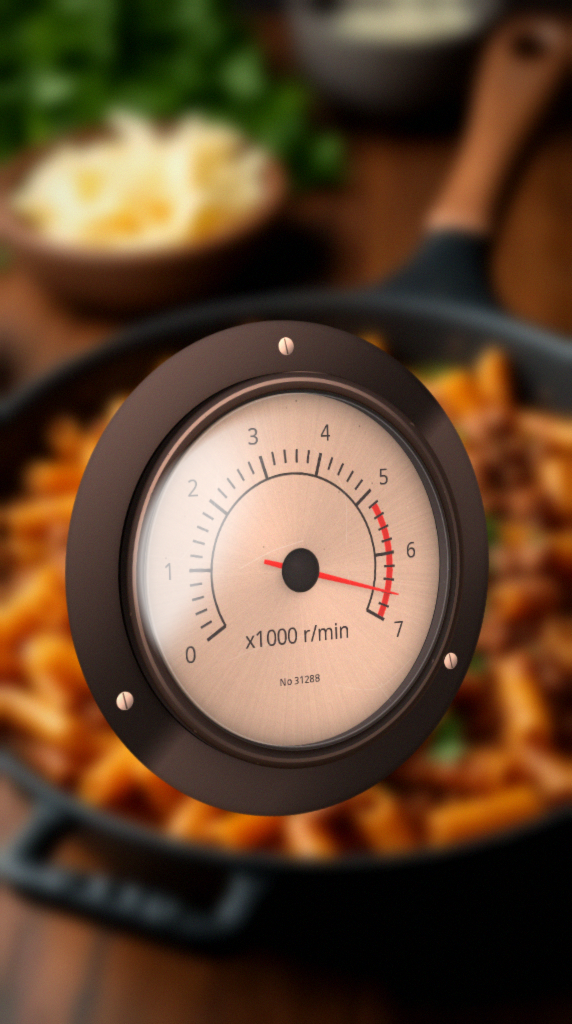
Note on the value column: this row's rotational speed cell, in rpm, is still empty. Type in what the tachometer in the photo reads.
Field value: 6600 rpm
